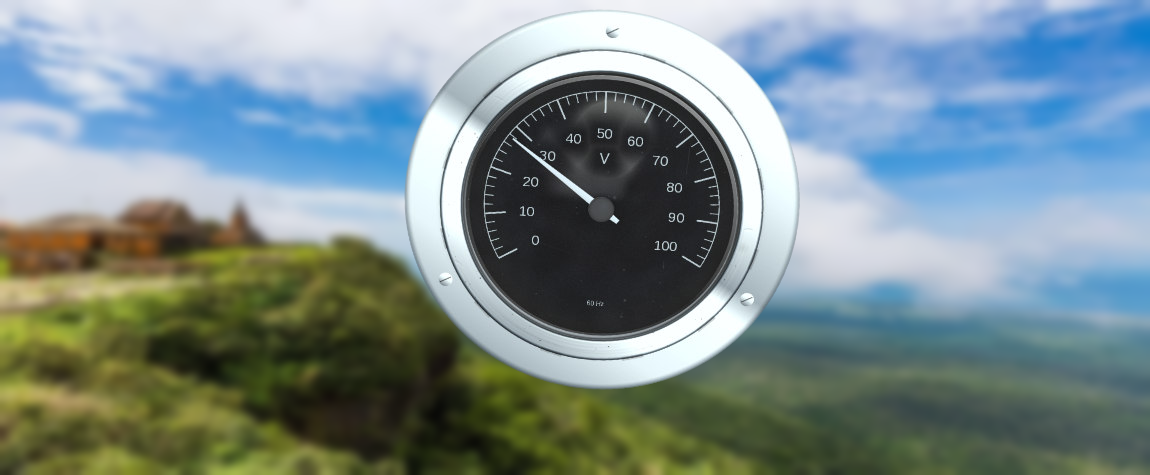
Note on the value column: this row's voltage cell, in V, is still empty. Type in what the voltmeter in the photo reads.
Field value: 28 V
